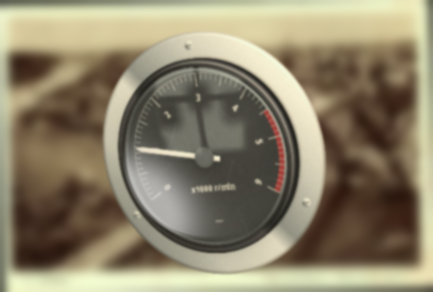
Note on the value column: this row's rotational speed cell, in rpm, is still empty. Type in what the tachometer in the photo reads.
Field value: 1000 rpm
